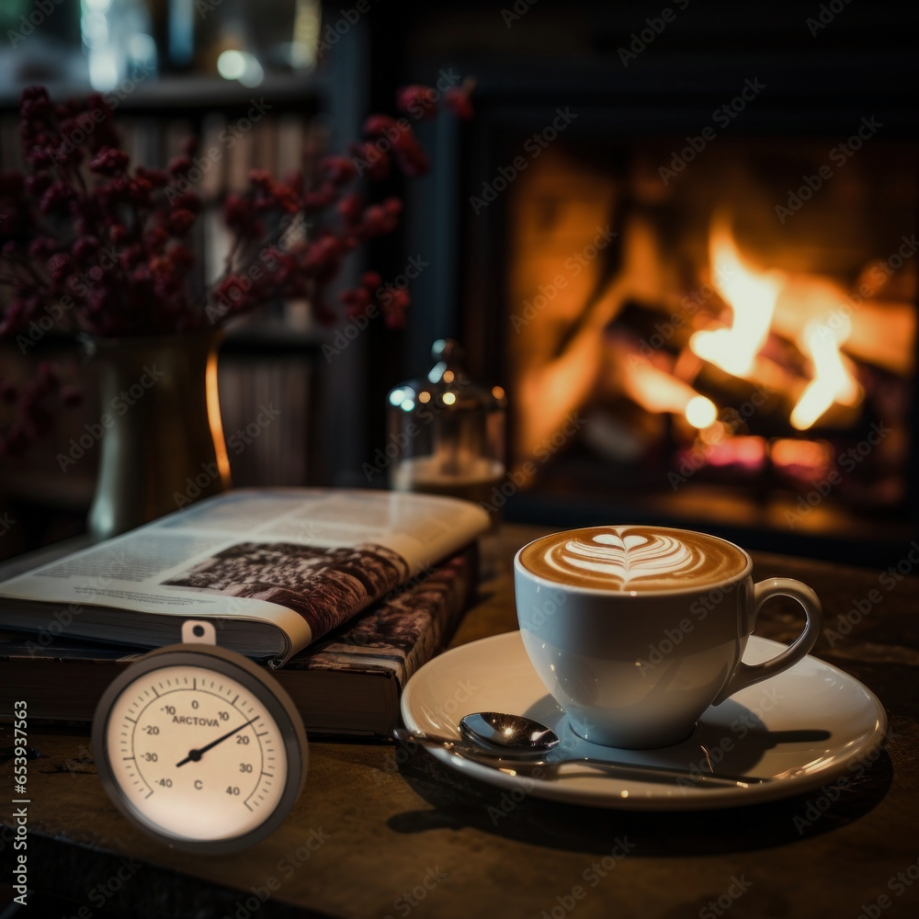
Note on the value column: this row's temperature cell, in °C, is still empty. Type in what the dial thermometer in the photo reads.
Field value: 16 °C
